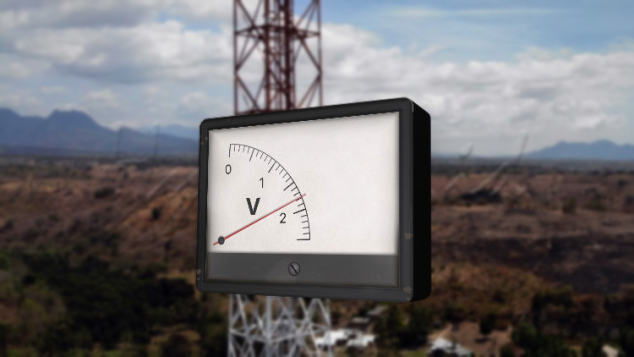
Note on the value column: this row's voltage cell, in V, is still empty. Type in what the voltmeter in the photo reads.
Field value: 1.8 V
